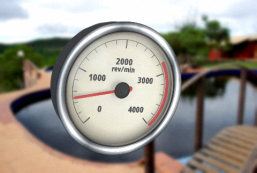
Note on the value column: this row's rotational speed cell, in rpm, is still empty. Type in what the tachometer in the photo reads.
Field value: 500 rpm
